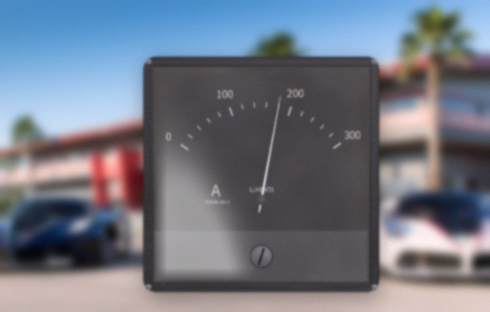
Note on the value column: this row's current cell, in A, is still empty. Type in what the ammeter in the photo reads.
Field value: 180 A
